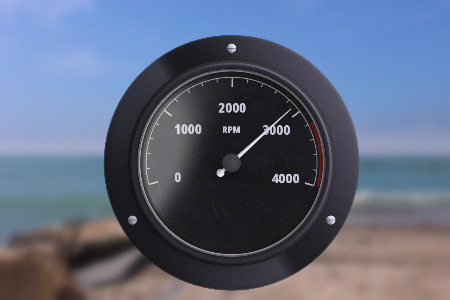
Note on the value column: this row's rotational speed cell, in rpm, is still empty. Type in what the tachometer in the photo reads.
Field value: 2900 rpm
